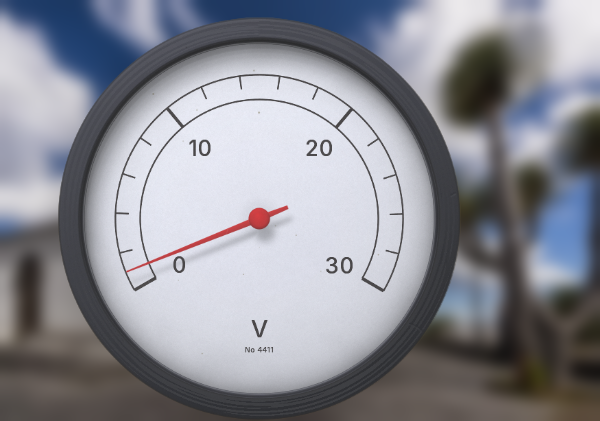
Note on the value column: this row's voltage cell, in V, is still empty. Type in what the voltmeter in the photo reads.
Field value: 1 V
